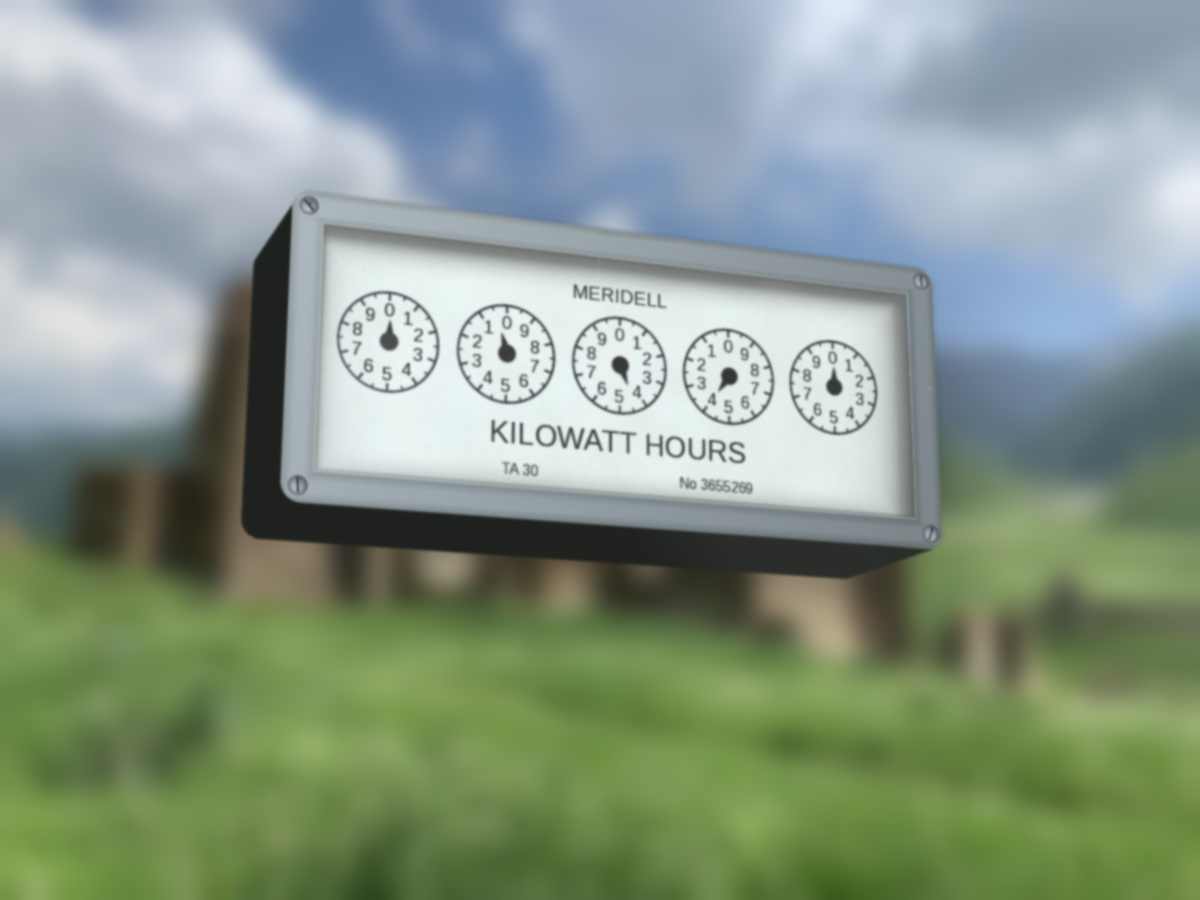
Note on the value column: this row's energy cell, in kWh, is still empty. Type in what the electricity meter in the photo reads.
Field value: 440 kWh
